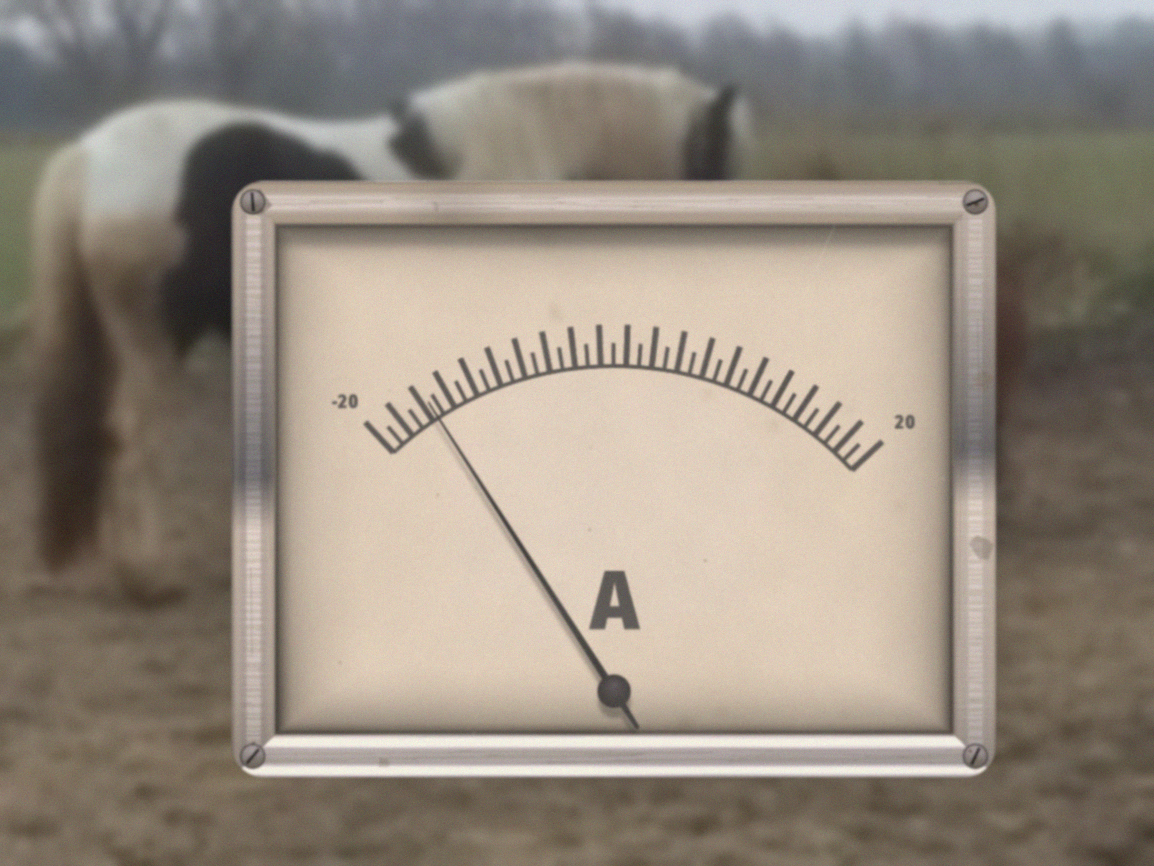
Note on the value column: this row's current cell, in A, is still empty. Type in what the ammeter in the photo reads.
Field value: -15.5 A
